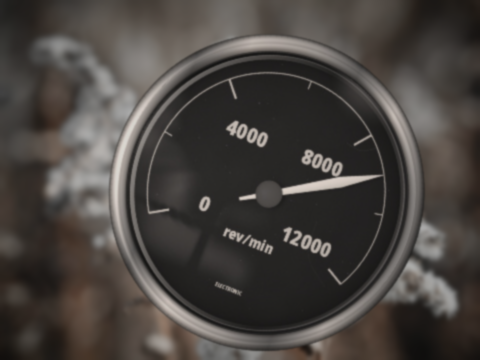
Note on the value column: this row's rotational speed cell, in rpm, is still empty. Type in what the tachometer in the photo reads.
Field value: 9000 rpm
